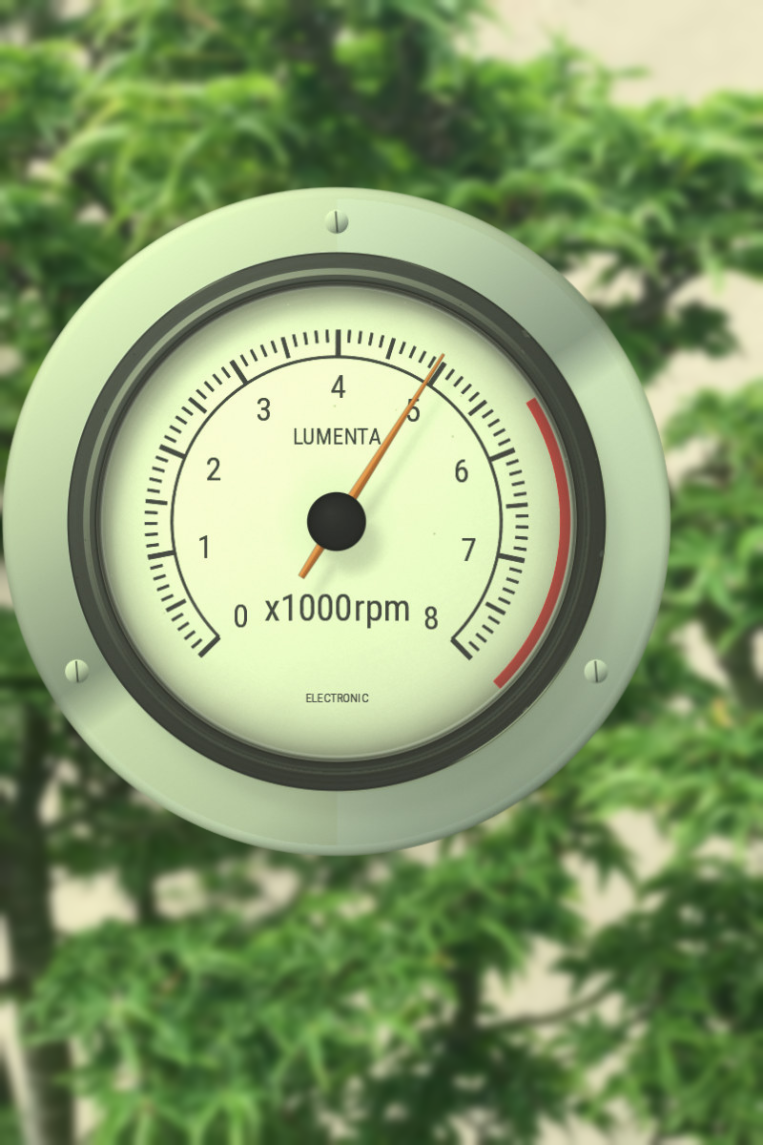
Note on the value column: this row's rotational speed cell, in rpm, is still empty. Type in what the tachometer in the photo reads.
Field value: 4950 rpm
